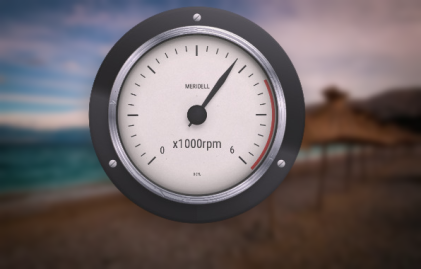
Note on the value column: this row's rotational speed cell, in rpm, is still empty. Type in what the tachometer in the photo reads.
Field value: 3800 rpm
